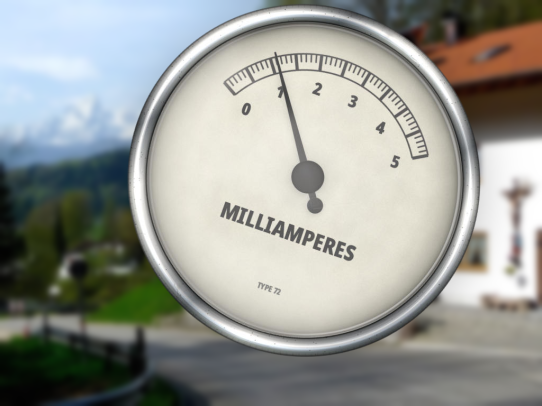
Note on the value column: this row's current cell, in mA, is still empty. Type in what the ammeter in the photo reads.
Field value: 1.1 mA
